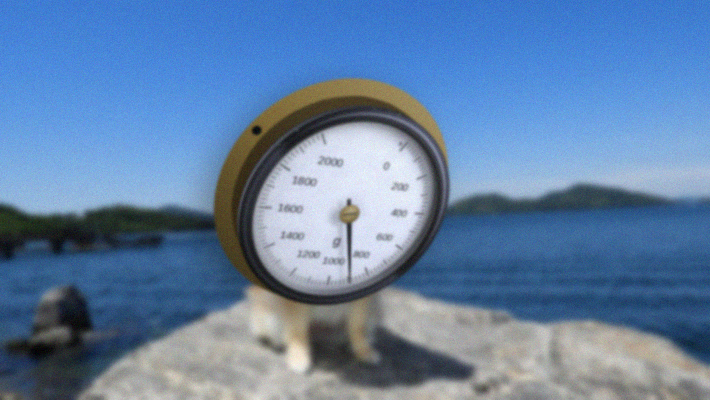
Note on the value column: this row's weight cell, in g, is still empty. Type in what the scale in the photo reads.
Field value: 900 g
